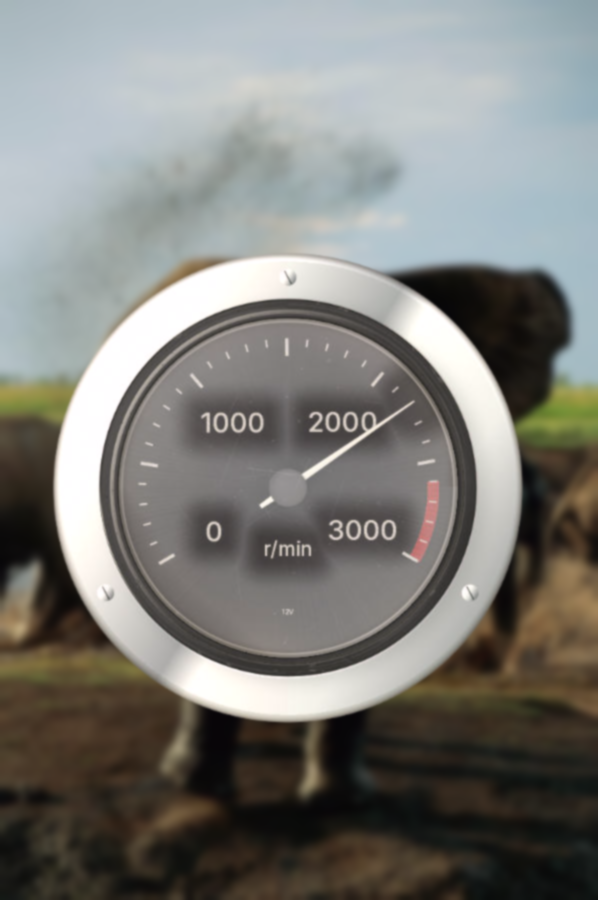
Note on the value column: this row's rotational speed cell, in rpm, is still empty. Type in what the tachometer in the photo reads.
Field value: 2200 rpm
